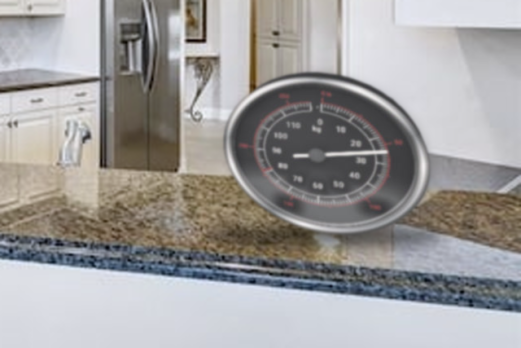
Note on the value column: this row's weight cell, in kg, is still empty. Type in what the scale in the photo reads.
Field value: 25 kg
